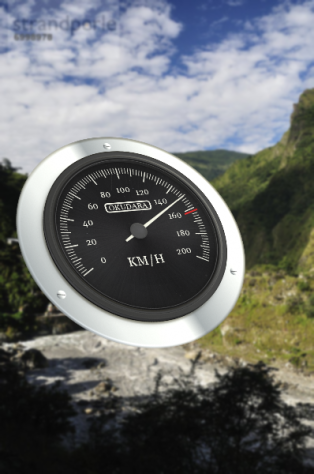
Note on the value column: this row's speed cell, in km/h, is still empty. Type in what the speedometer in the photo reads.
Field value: 150 km/h
